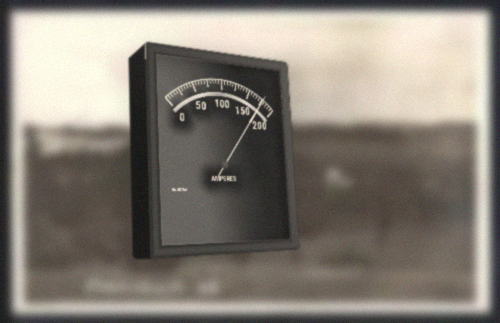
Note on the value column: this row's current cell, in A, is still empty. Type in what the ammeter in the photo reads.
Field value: 175 A
